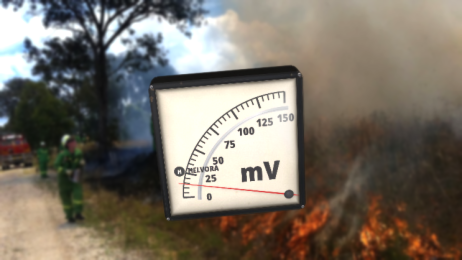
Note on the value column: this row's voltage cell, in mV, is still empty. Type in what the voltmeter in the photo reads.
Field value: 15 mV
